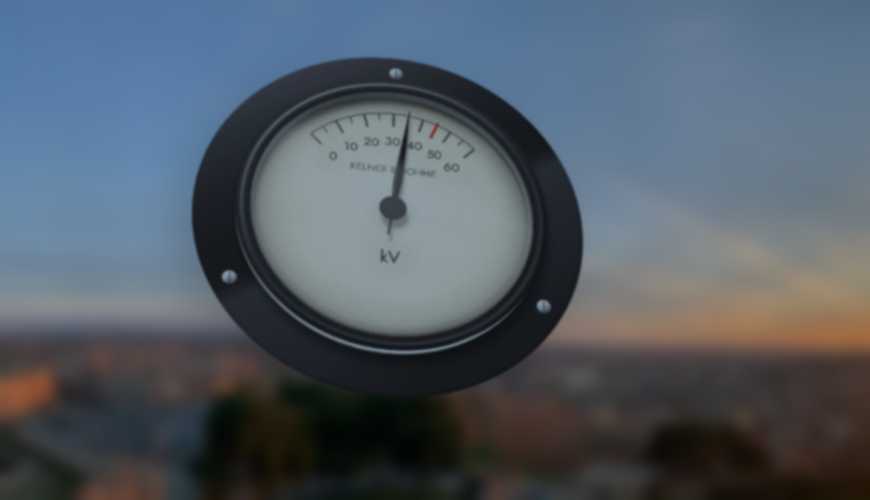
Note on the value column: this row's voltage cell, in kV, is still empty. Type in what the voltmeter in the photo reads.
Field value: 35 kV
